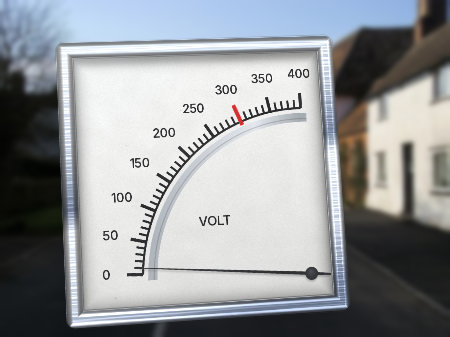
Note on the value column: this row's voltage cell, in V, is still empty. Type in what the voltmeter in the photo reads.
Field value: 10 V
